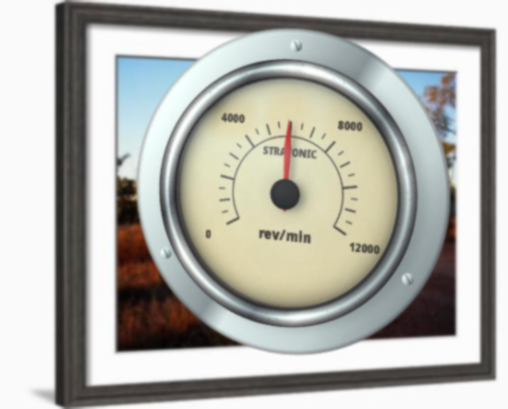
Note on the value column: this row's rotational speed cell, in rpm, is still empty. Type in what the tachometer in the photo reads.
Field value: 6000 rpm
